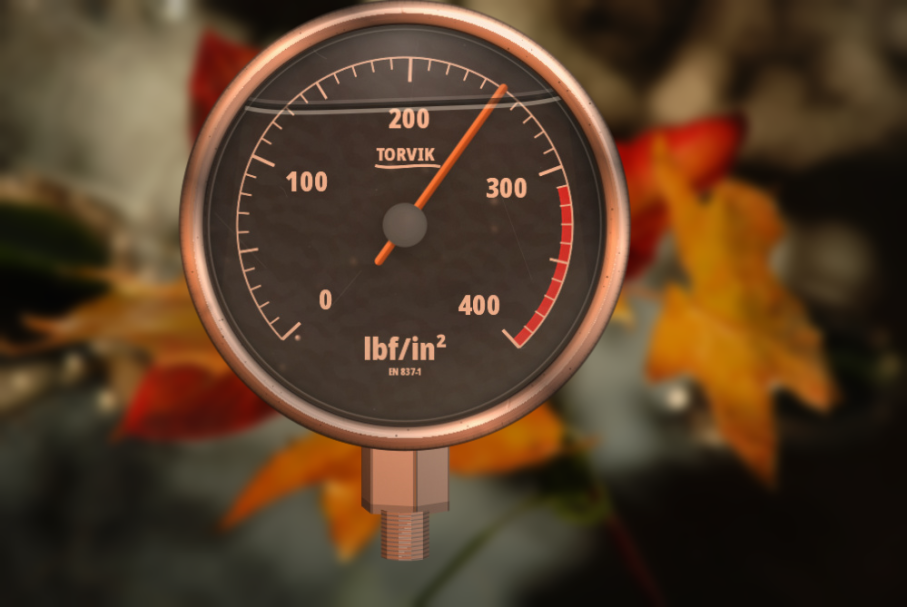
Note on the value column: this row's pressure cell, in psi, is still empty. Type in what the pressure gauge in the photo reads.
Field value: 250 psi
